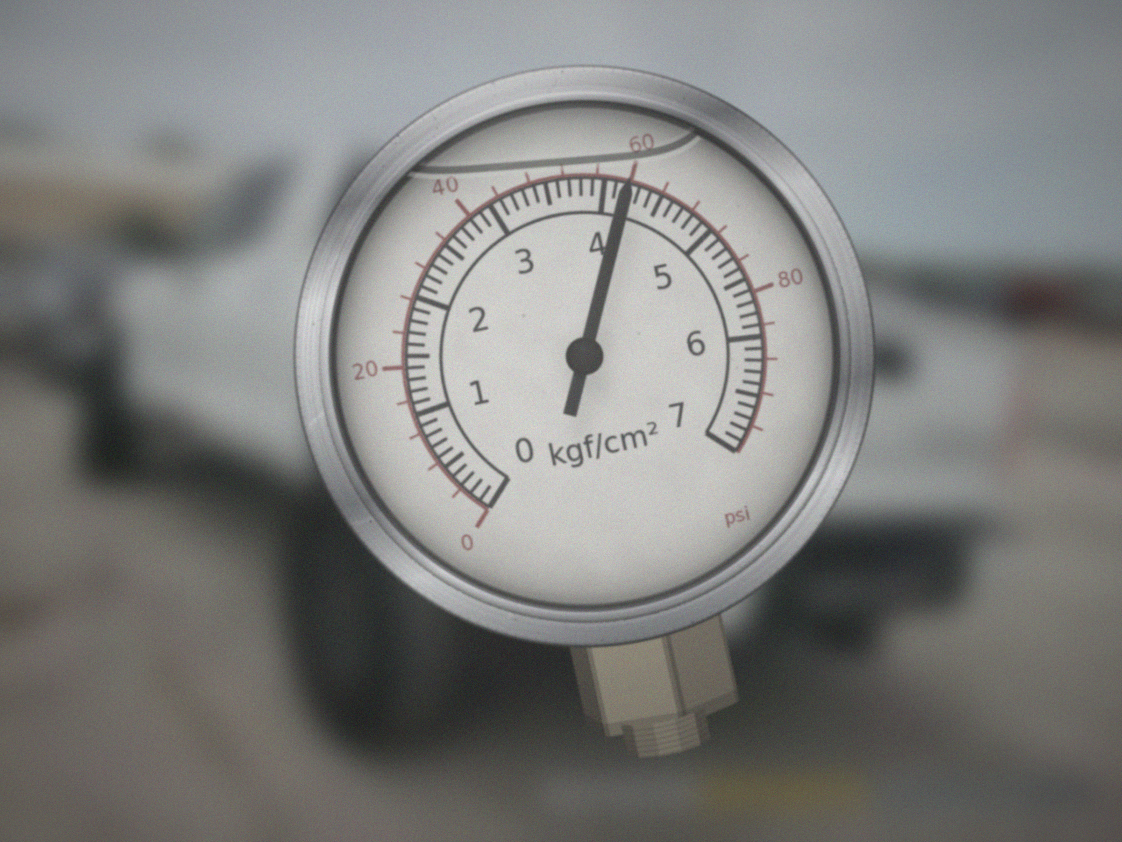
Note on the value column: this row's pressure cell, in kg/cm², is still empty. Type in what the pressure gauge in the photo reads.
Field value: 4.2 kg/cm²
